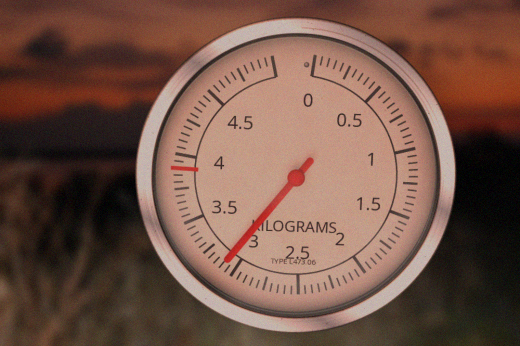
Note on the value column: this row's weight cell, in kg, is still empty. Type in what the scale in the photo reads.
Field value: 3.1 kg
